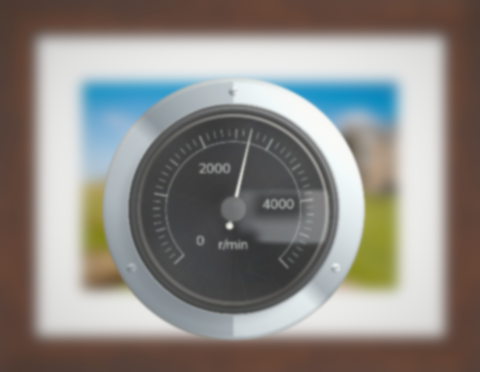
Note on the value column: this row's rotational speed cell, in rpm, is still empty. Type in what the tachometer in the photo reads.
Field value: 2700 rpm
